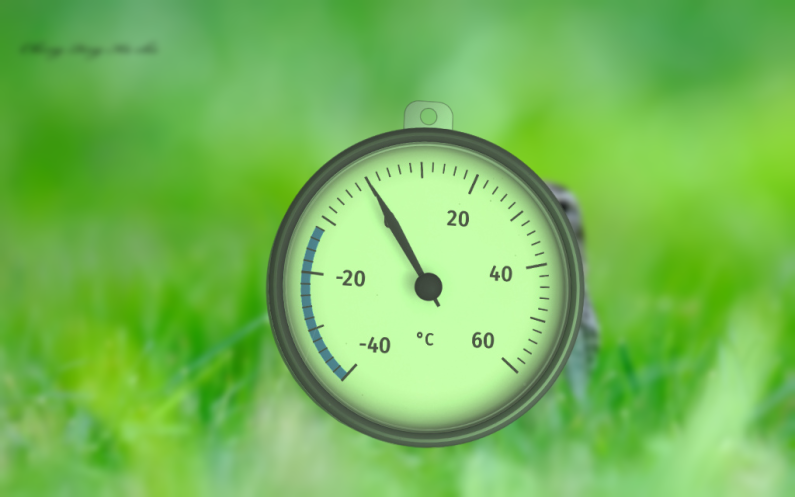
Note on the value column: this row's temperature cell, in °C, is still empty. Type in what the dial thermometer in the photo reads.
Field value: 0 °C
